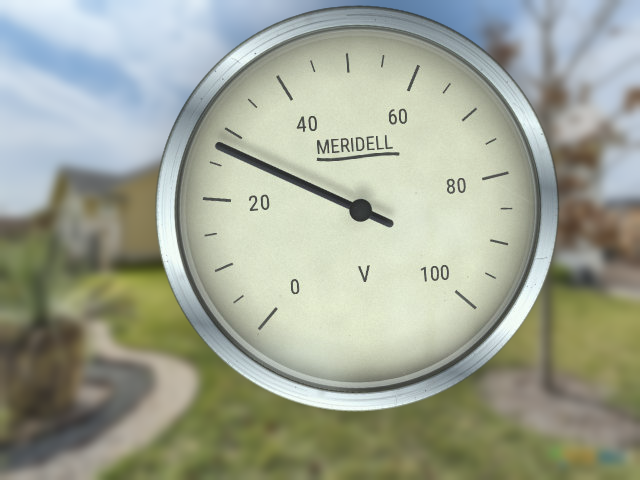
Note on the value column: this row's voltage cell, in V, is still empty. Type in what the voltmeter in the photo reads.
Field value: 27.5 V
